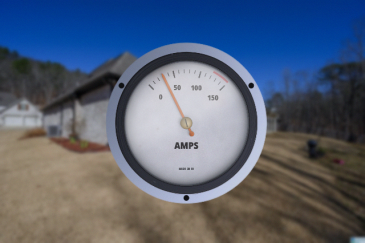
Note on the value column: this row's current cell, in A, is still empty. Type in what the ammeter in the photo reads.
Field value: 30 A
